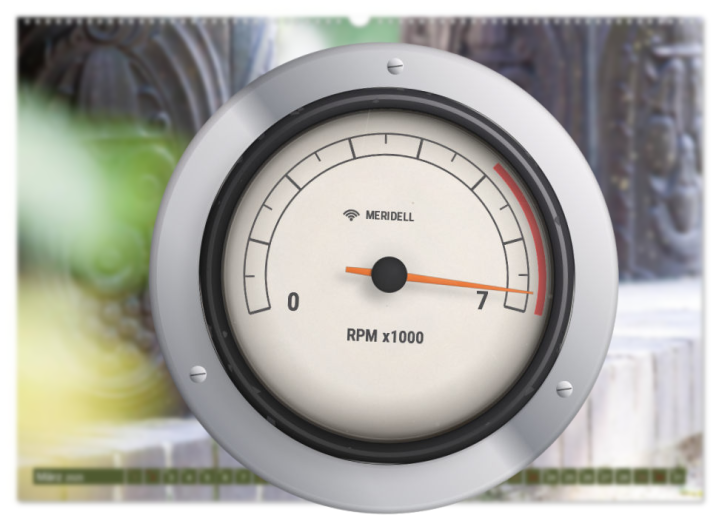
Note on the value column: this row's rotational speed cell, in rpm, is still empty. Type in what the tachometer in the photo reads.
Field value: 6750 rpm
